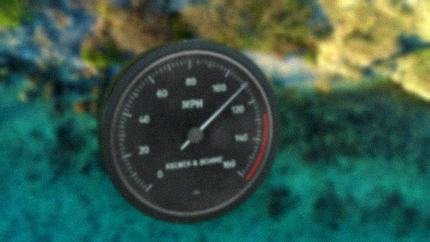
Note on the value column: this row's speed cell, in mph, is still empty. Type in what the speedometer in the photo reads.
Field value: 110 mph
